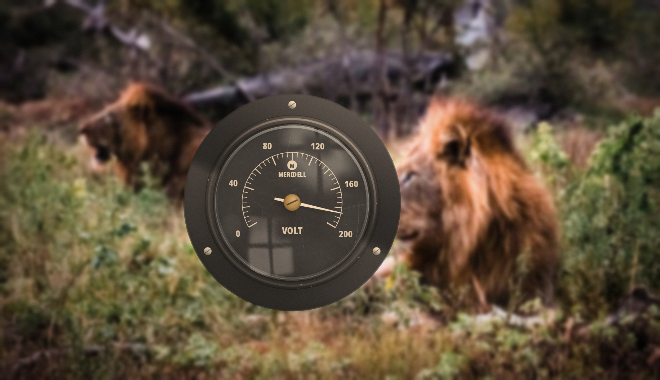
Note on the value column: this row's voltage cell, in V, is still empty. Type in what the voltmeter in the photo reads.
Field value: 185 V
